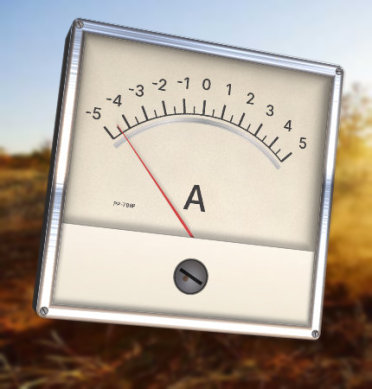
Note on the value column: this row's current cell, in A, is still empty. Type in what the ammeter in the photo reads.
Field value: -4.5 A
